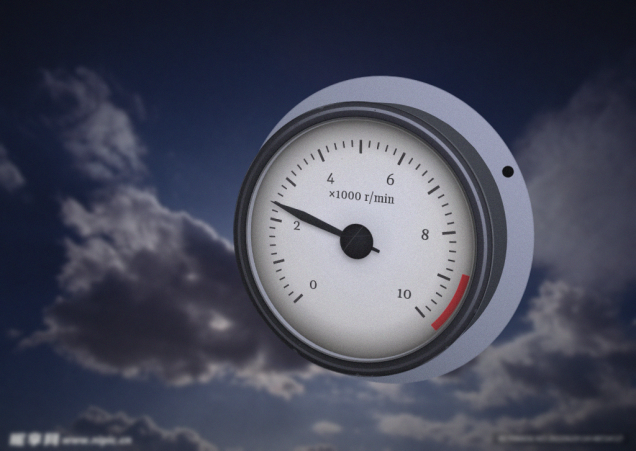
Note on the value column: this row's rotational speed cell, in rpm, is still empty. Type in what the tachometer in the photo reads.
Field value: 2400 rpm
